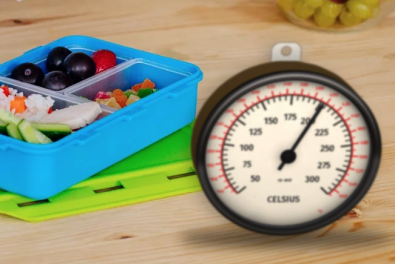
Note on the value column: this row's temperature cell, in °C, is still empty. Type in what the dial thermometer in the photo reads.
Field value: 200 °C
